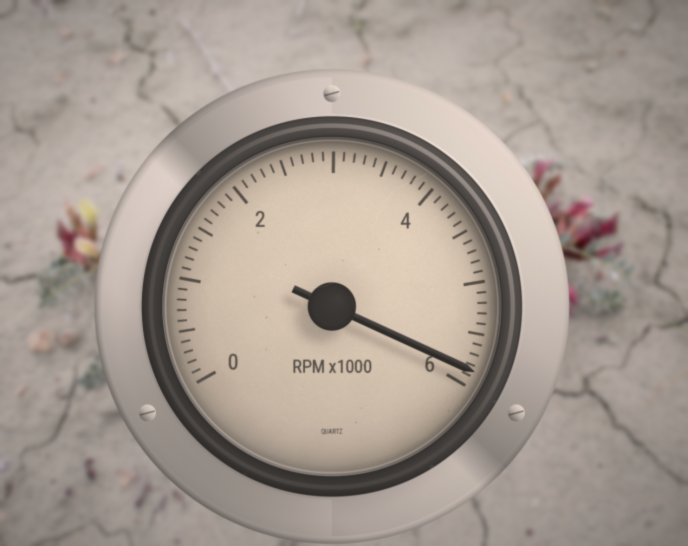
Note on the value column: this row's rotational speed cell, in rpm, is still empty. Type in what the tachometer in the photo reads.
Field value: 5850 rpm
